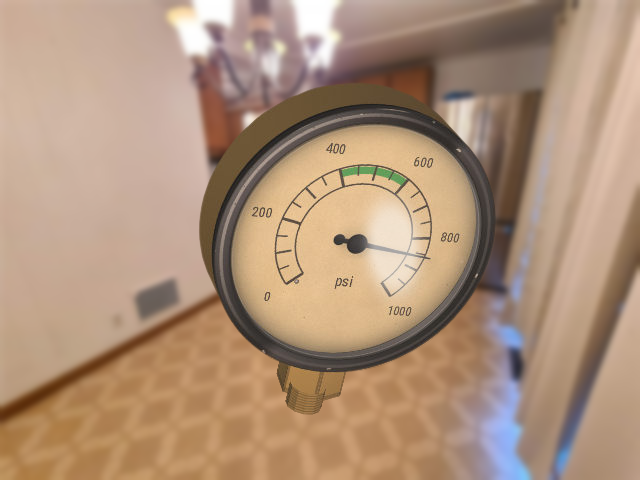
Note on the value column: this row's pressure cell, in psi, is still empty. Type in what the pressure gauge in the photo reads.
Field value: 850 psi
